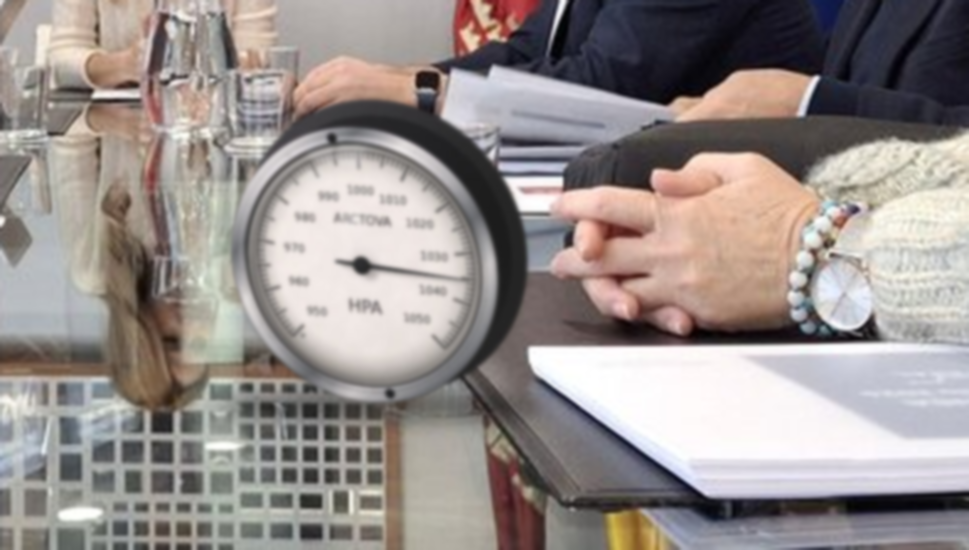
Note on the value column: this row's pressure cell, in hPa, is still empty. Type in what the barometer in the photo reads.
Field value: 1035 hPa
